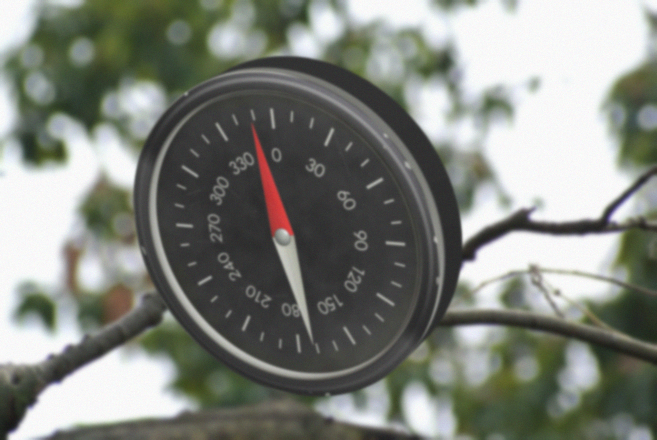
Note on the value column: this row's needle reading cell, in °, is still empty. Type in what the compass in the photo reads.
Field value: 350 °
